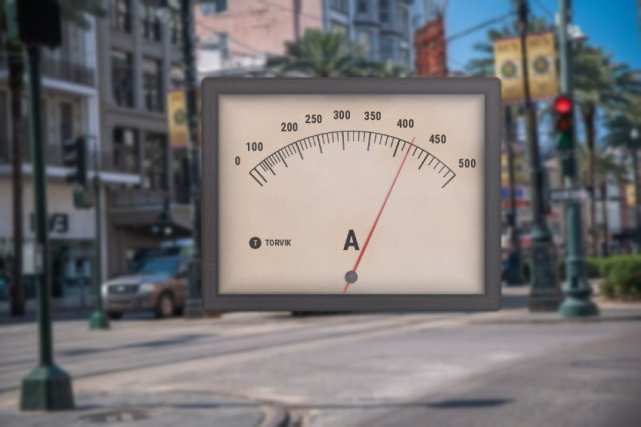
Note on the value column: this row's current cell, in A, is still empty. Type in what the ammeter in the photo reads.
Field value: 420 A
